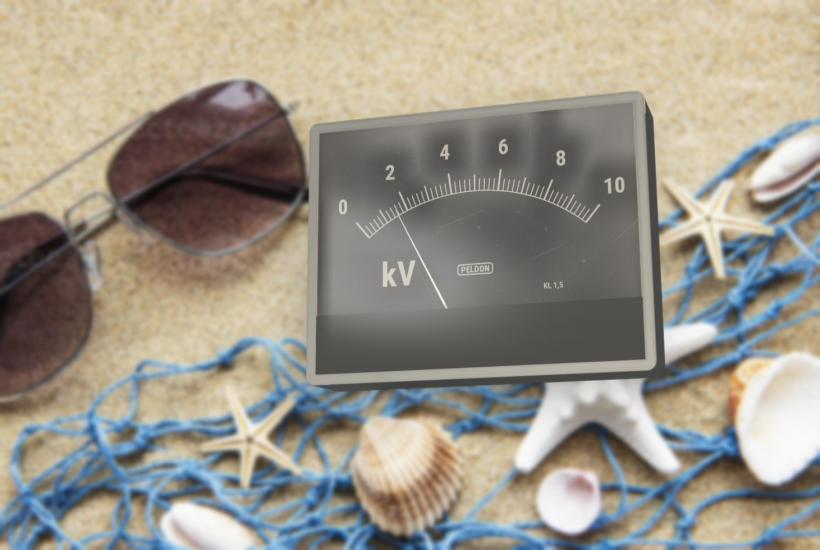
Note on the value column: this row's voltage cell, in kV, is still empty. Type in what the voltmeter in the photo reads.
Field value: 1.6 kV
